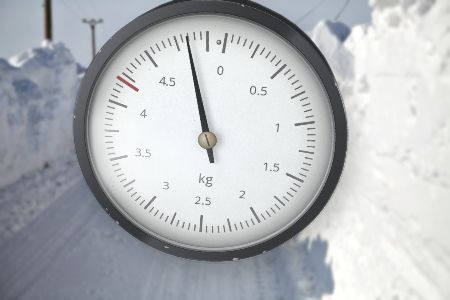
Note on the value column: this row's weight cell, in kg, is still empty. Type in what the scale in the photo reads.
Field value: 4.85 kg
